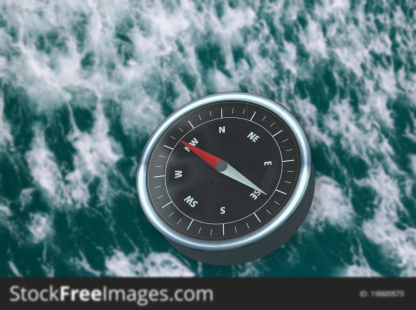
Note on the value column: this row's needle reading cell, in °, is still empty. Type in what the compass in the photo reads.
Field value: 310 °
